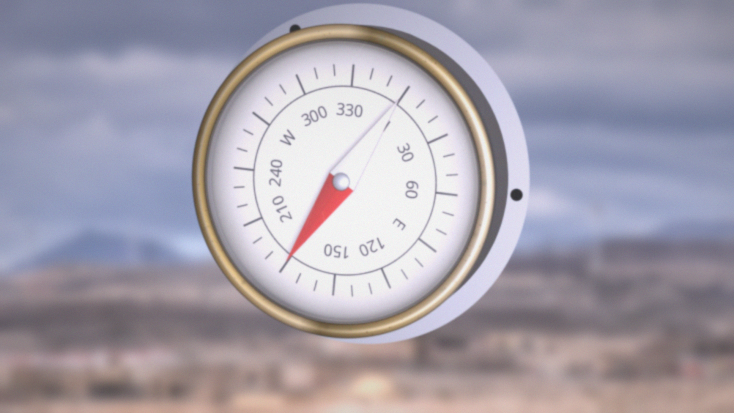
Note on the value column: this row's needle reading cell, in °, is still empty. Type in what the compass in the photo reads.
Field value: 180 °
